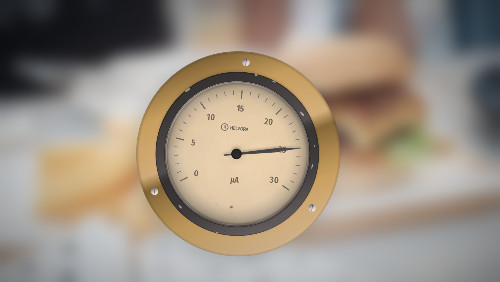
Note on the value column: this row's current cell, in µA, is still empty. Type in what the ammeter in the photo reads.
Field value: 25 µA
